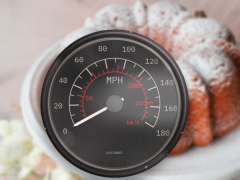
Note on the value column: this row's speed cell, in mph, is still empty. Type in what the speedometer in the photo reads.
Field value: 0 mph
